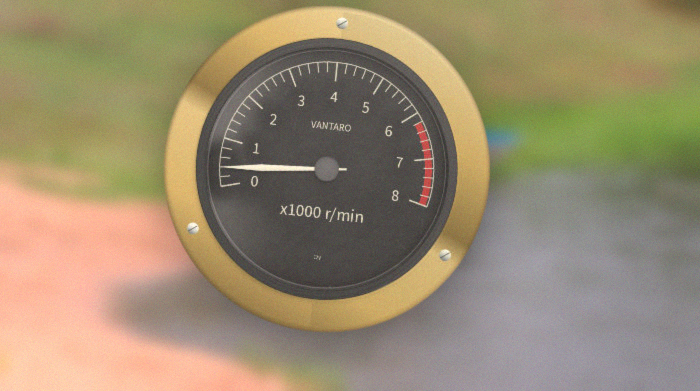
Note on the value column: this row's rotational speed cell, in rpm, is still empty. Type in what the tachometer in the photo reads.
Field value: 400 rpm
